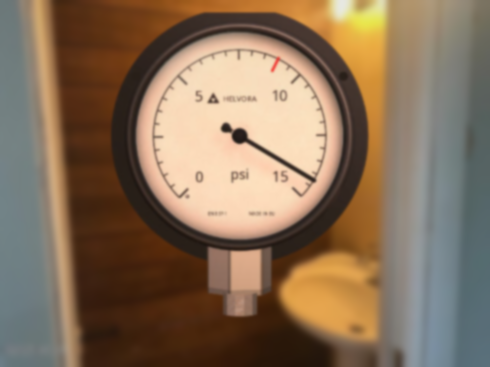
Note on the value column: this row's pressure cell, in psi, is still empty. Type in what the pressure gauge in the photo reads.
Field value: 14.25 psi
